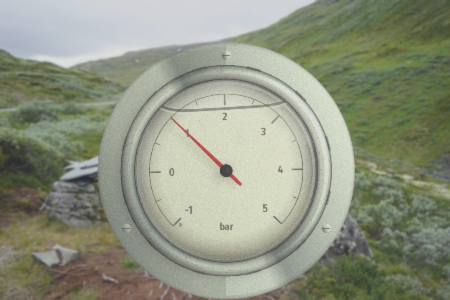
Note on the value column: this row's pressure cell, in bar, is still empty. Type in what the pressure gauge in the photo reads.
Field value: 1 bar
